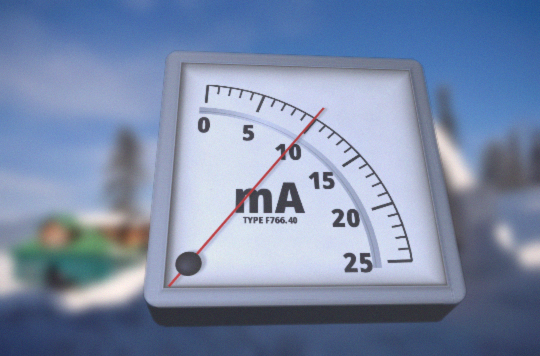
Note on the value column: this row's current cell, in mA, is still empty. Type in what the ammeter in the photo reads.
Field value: 10 mA
